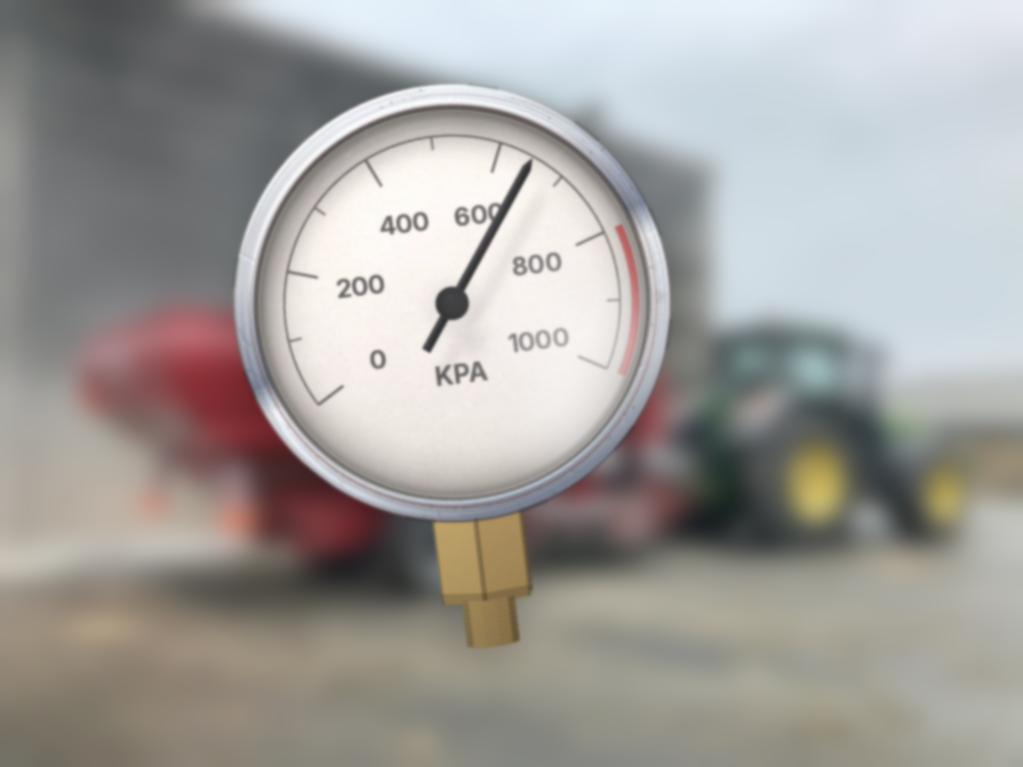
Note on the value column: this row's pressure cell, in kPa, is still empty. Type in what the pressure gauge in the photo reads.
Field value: 650 kPa
